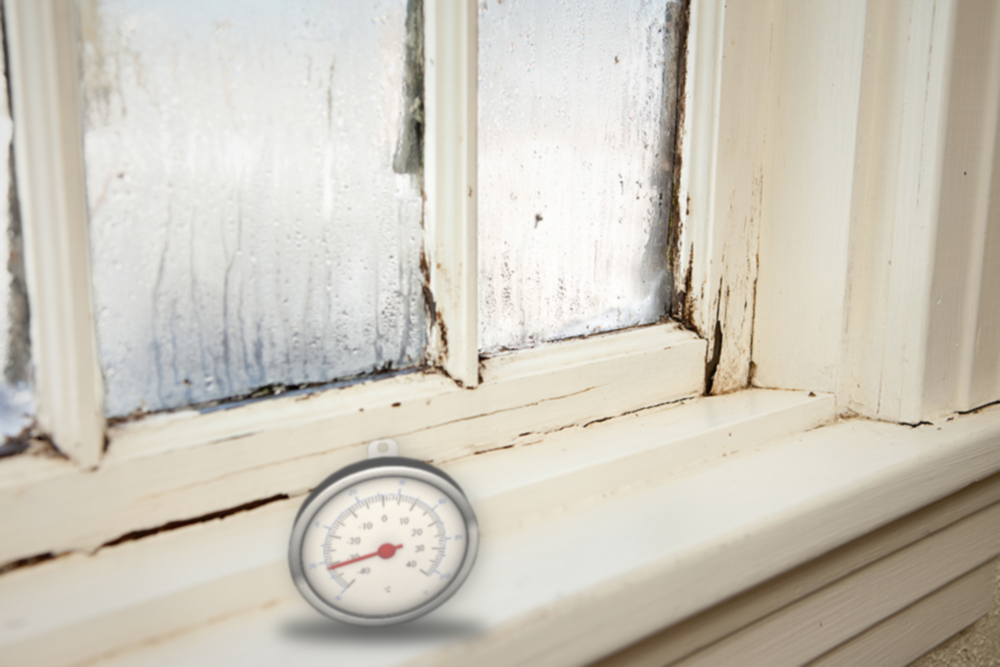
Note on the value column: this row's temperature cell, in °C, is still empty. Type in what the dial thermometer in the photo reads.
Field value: -30 °C
